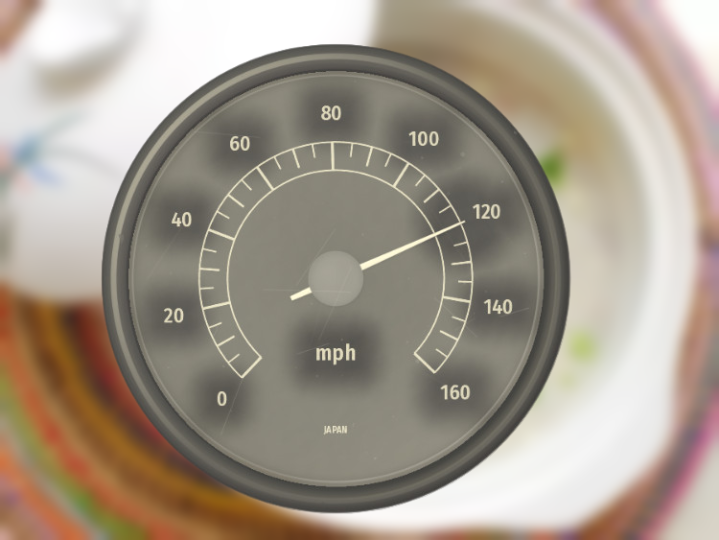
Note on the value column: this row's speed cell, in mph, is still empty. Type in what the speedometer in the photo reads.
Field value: 120 mph
